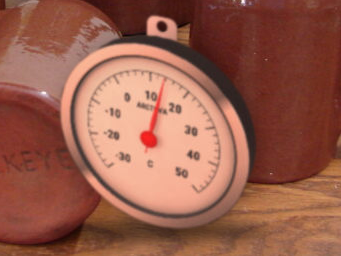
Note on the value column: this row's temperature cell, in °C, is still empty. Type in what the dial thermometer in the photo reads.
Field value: 14 °C
